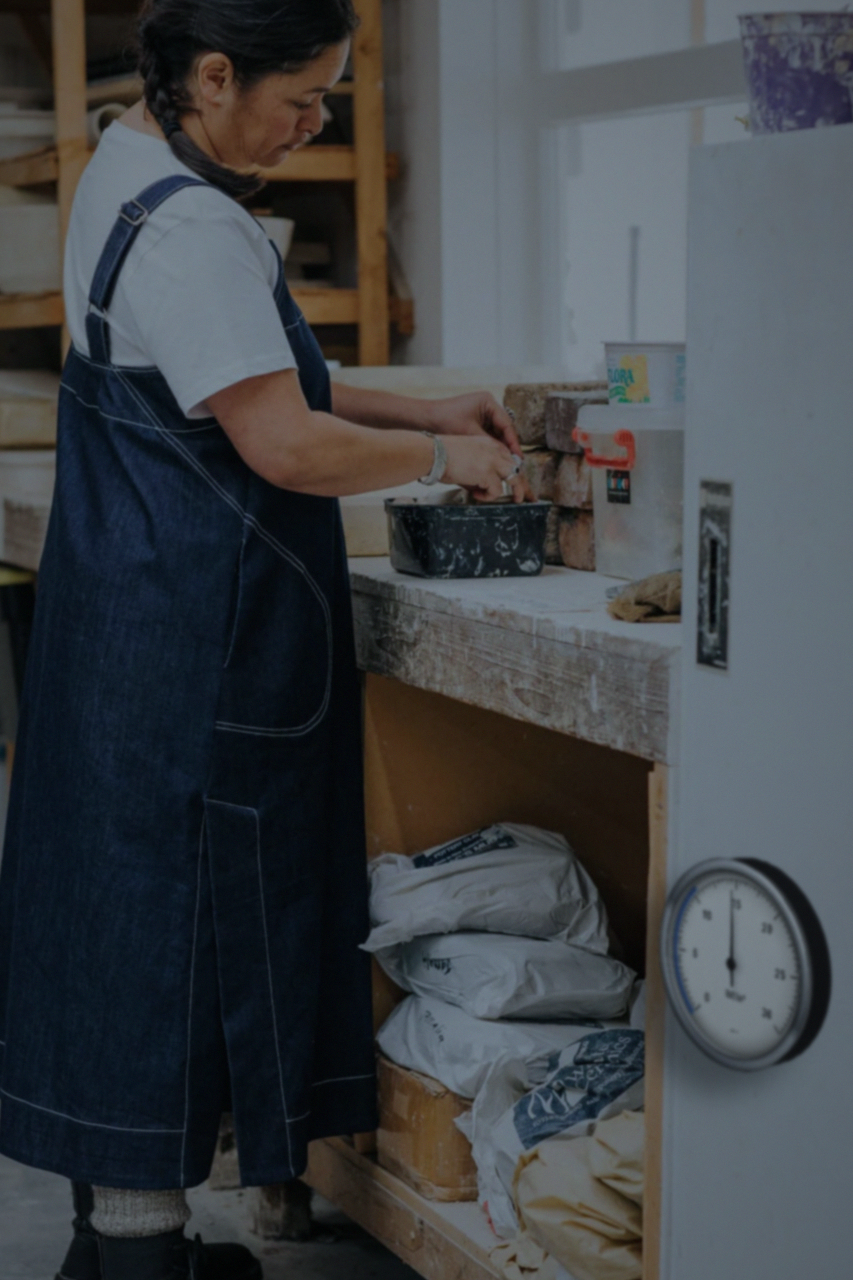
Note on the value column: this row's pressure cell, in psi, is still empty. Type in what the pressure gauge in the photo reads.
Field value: 15 psi
